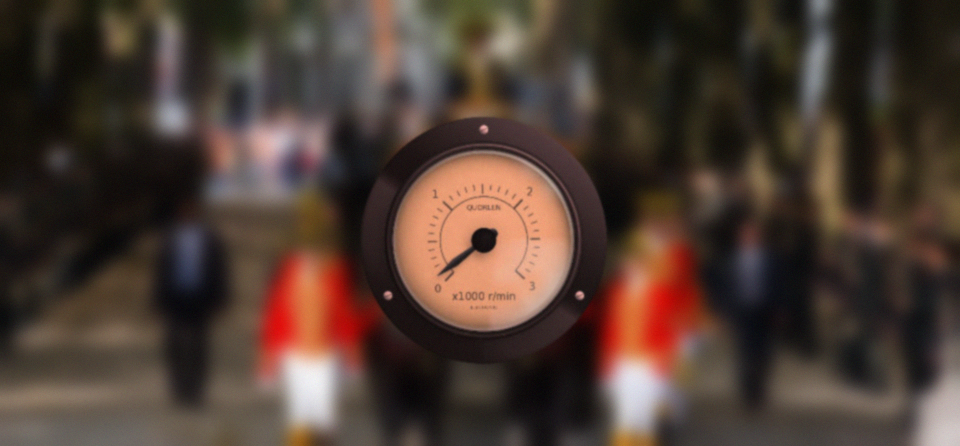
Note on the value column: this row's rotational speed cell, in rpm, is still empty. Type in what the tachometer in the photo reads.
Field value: 100 rpm
